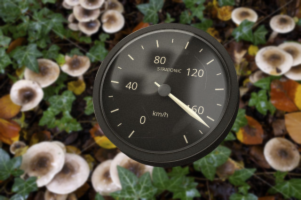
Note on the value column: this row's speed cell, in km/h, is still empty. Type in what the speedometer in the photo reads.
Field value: 165 km/h
